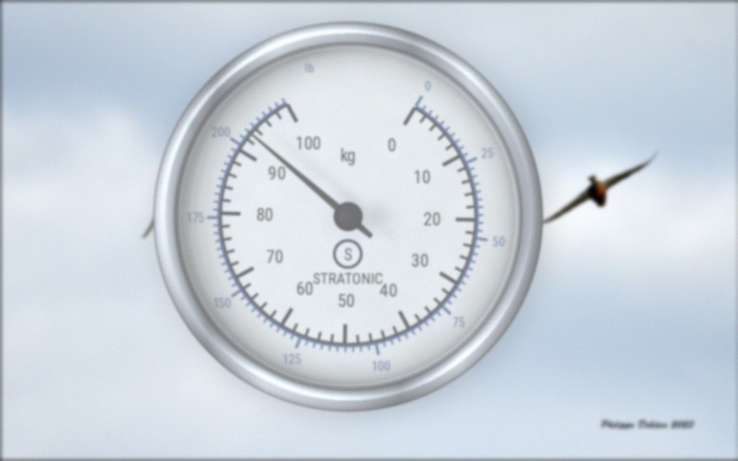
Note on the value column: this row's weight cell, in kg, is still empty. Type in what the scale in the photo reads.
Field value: 93 kg
